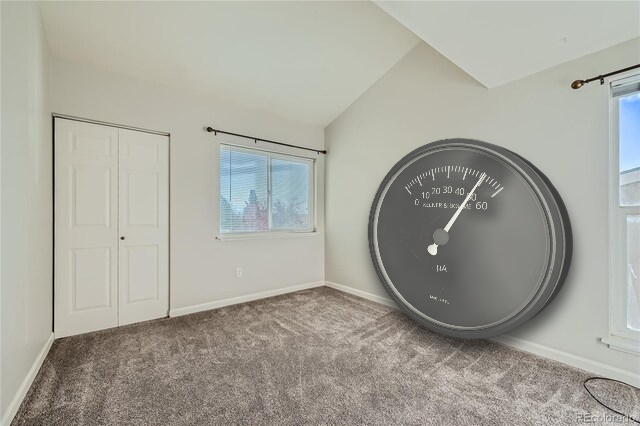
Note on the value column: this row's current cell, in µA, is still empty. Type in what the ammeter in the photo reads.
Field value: 50 µA
